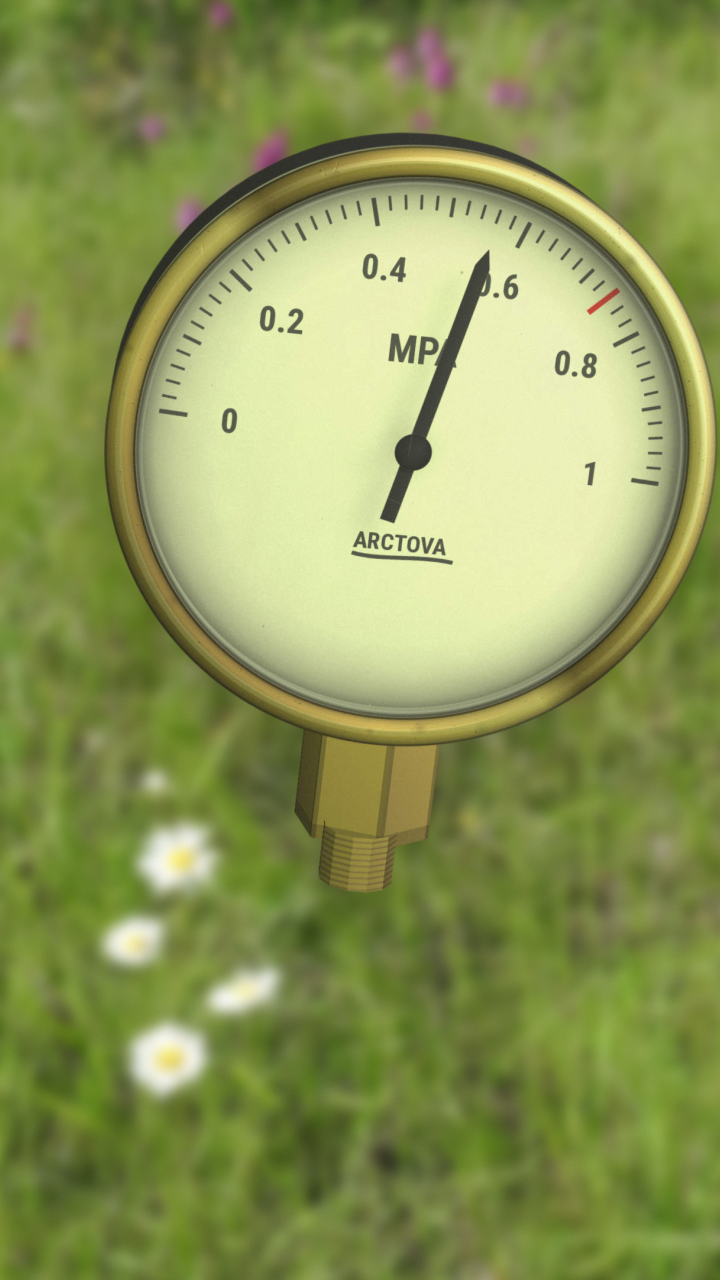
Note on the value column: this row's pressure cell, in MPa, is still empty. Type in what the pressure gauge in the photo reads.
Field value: 0.56 MPa
